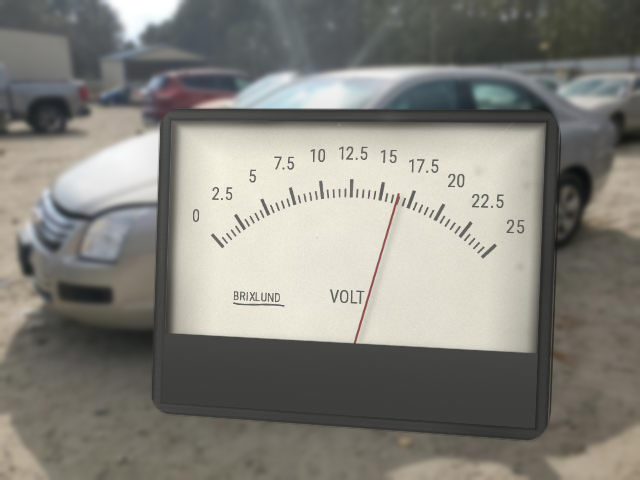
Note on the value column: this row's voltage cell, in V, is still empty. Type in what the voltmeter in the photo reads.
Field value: 16.5 V
